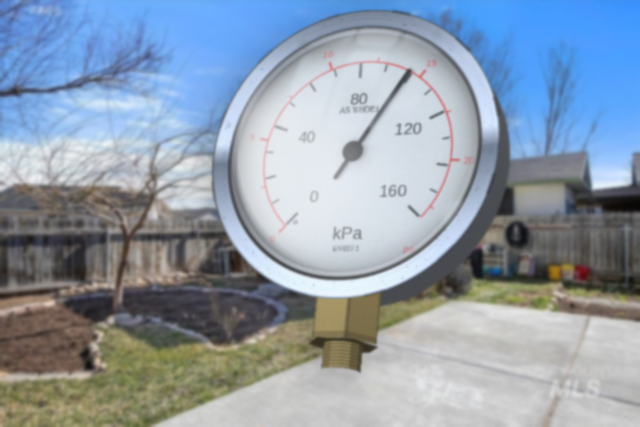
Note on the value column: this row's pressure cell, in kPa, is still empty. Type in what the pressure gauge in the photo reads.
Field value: 100 kPa
